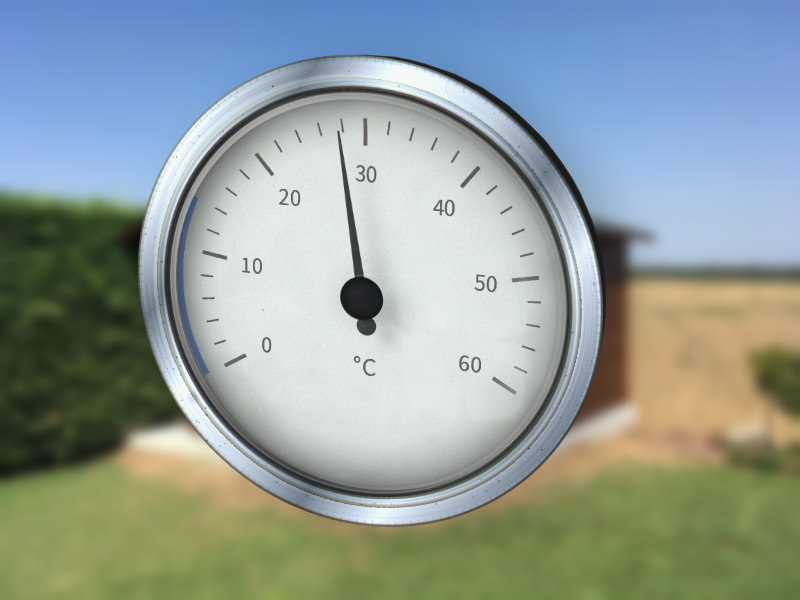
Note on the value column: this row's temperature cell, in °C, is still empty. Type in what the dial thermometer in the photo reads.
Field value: 28 °C
